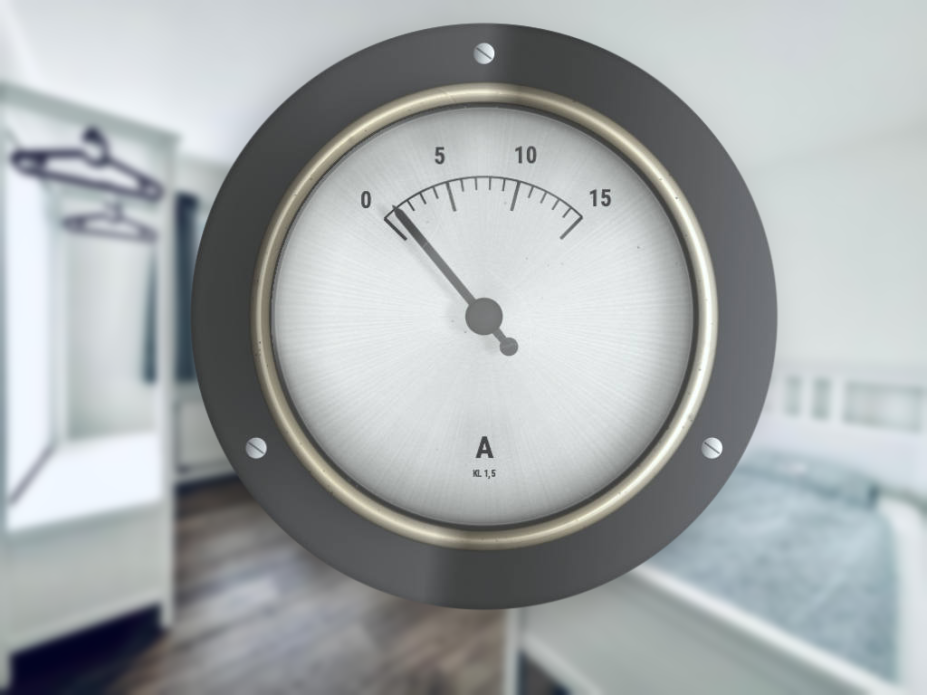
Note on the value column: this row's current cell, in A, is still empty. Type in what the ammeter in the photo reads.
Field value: 1 A
